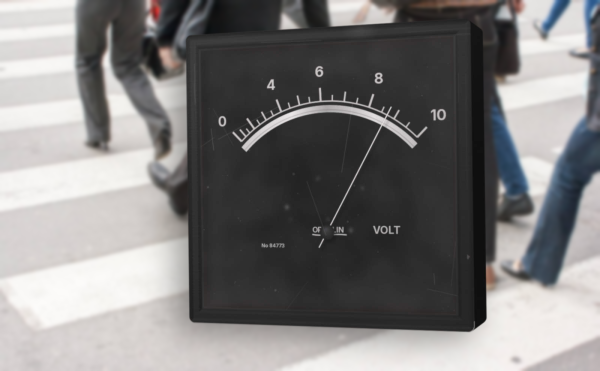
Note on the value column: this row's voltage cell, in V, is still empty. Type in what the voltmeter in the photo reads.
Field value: 8.75 V
